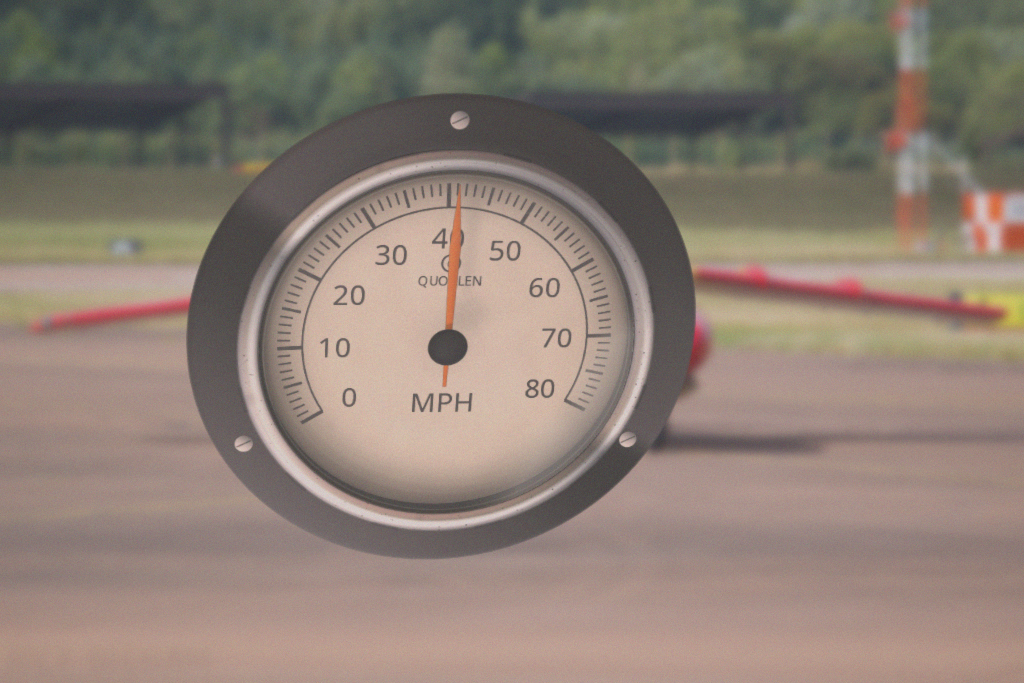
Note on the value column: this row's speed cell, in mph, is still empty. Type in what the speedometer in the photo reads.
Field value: 41 mph
